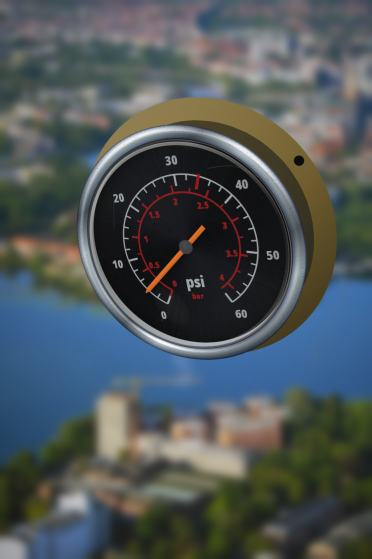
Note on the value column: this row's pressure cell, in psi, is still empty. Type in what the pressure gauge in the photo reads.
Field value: 4 psi
